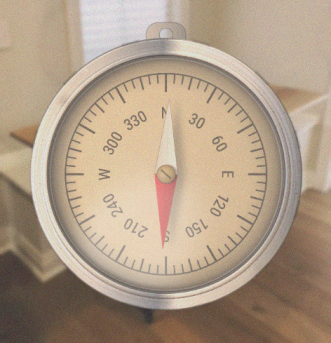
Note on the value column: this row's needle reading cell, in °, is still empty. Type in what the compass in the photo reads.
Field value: 182.5 °
